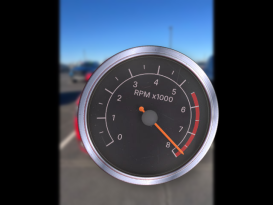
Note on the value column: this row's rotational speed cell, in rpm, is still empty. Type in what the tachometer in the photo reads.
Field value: 7750 rpm
